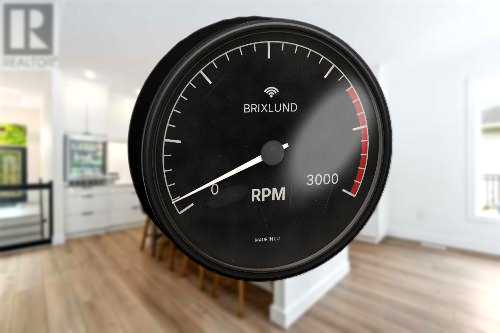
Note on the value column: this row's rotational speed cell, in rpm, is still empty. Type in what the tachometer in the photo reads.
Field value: 100 rpm
